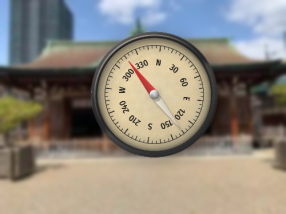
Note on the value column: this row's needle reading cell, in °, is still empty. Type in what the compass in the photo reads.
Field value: 315 °
